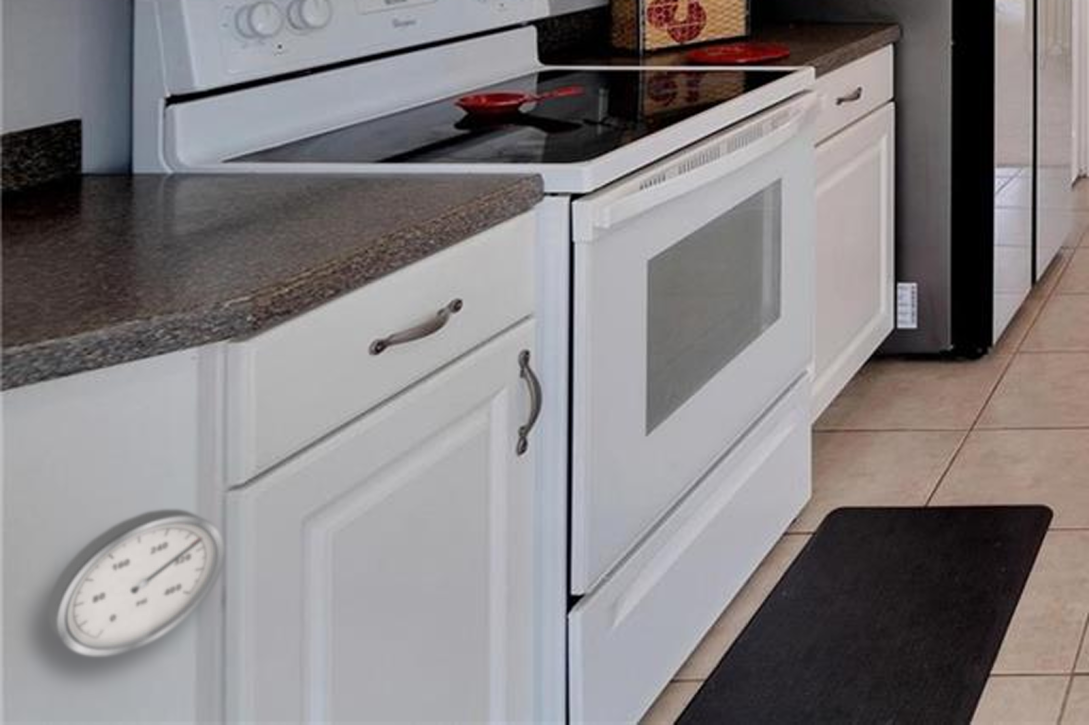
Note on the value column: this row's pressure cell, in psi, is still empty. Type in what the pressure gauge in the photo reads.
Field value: 300 psi
